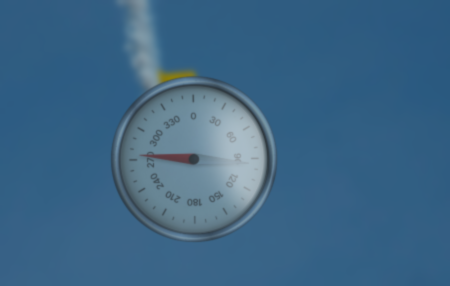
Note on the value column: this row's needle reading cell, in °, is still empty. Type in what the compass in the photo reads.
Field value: 275 °
